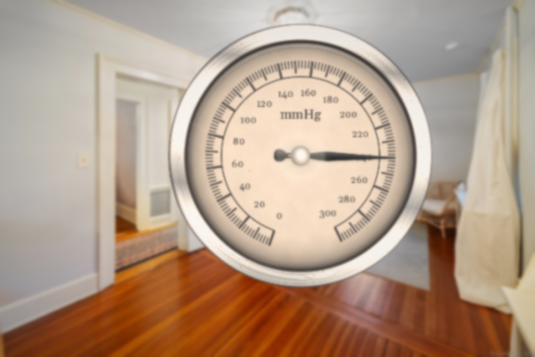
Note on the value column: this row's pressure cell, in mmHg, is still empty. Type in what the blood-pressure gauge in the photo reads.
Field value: 240 mmHg
